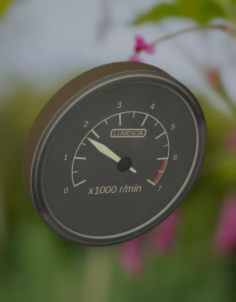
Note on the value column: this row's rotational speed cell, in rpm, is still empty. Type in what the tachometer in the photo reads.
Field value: 1750 rpm
